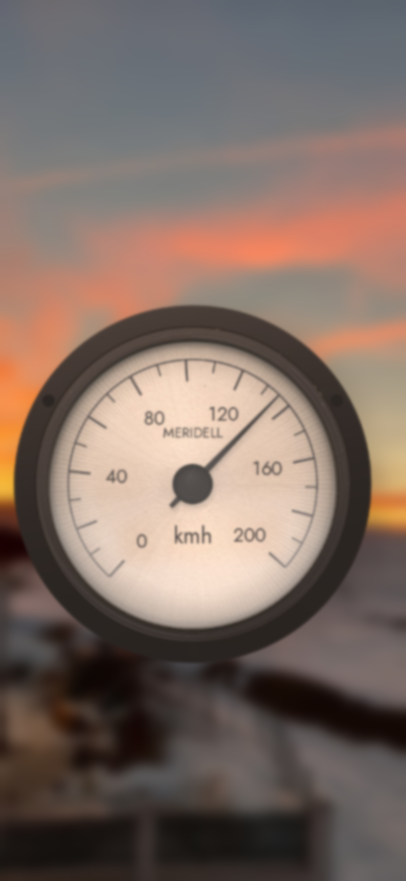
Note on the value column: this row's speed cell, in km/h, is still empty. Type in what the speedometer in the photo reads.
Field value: 135 km/h
